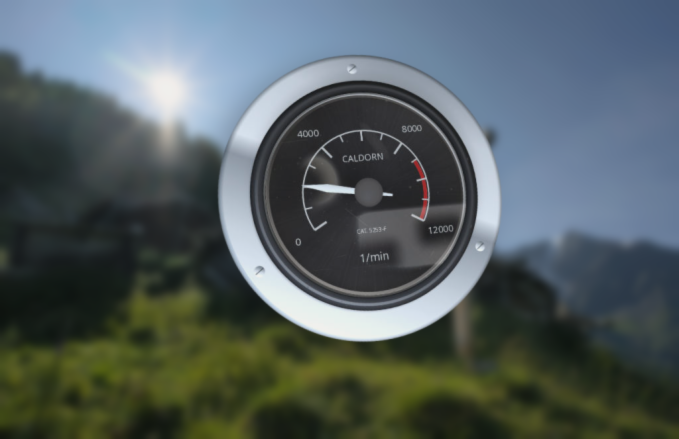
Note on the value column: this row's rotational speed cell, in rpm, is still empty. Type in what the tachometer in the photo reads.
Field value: 2000 rpm
